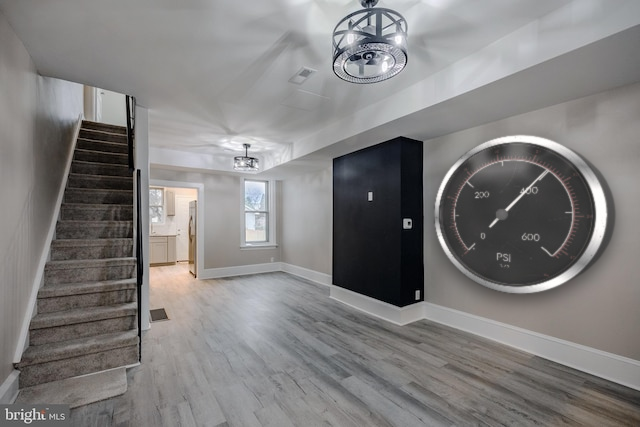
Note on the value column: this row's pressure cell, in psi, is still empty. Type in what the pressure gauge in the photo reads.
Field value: 400 psi
